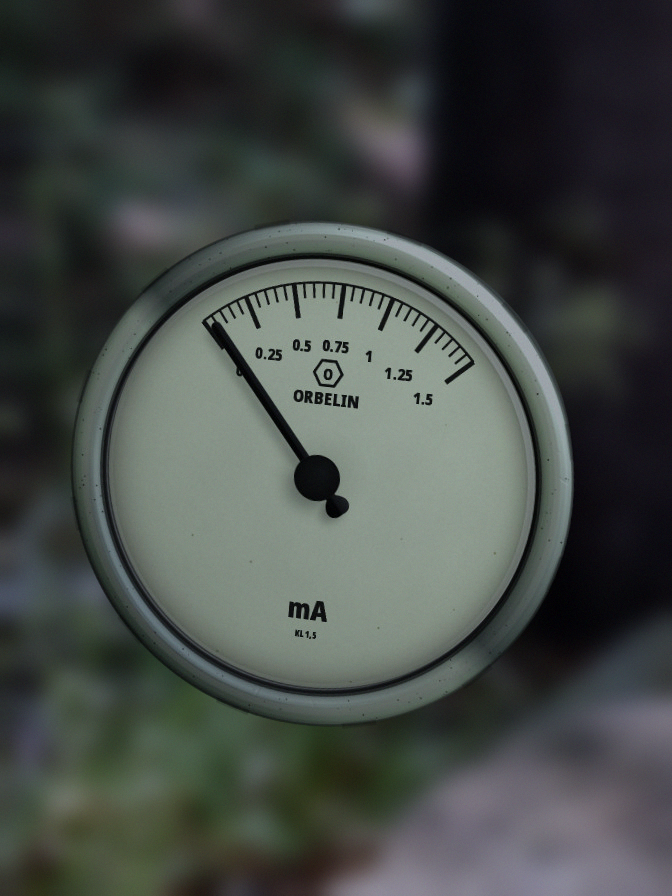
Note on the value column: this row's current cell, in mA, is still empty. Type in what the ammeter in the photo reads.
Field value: 0.05 mA
